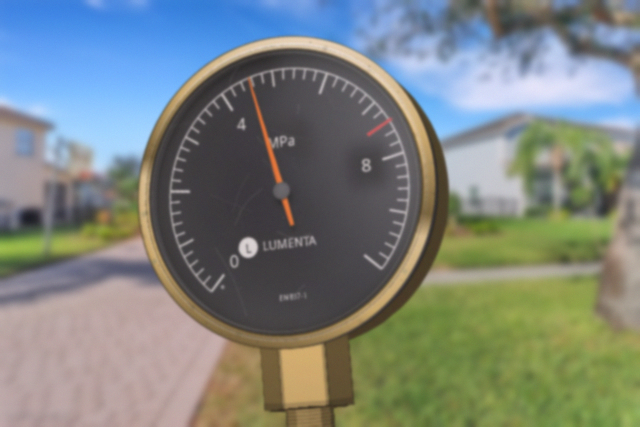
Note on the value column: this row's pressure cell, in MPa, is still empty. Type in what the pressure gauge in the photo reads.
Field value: 4.6 MPa
